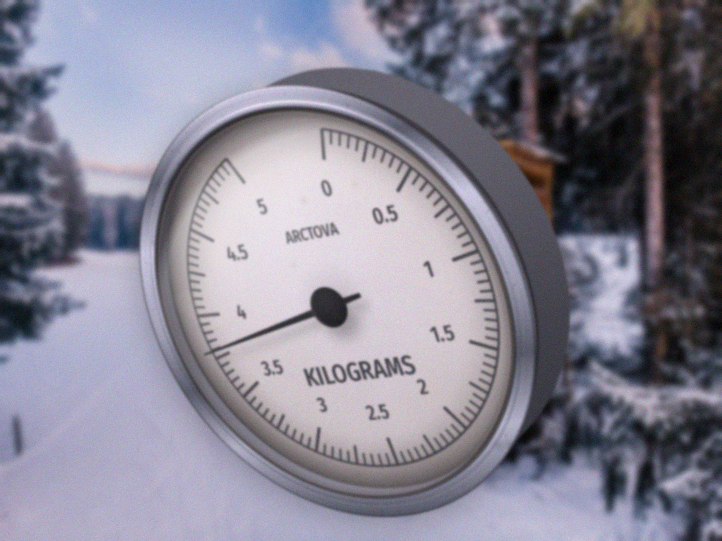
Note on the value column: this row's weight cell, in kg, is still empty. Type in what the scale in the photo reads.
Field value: 3.8 kg
